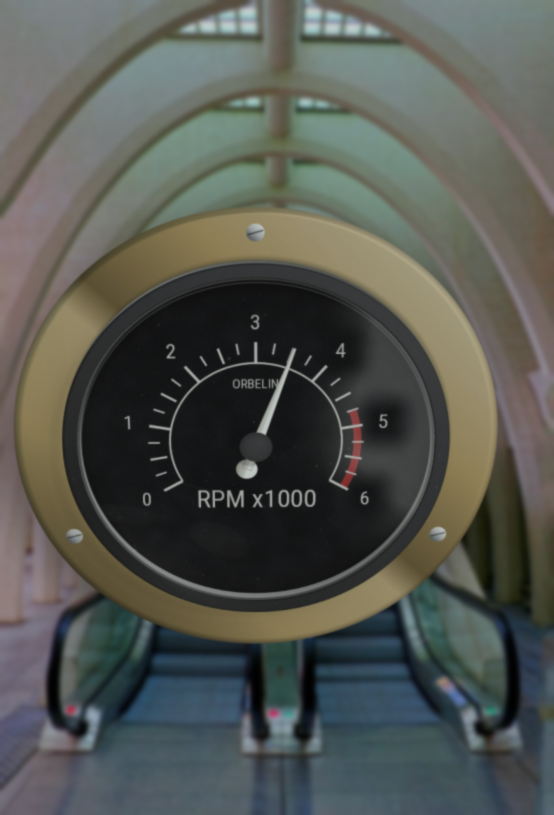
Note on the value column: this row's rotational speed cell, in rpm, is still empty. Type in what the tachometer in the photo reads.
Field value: 3500 rpm
